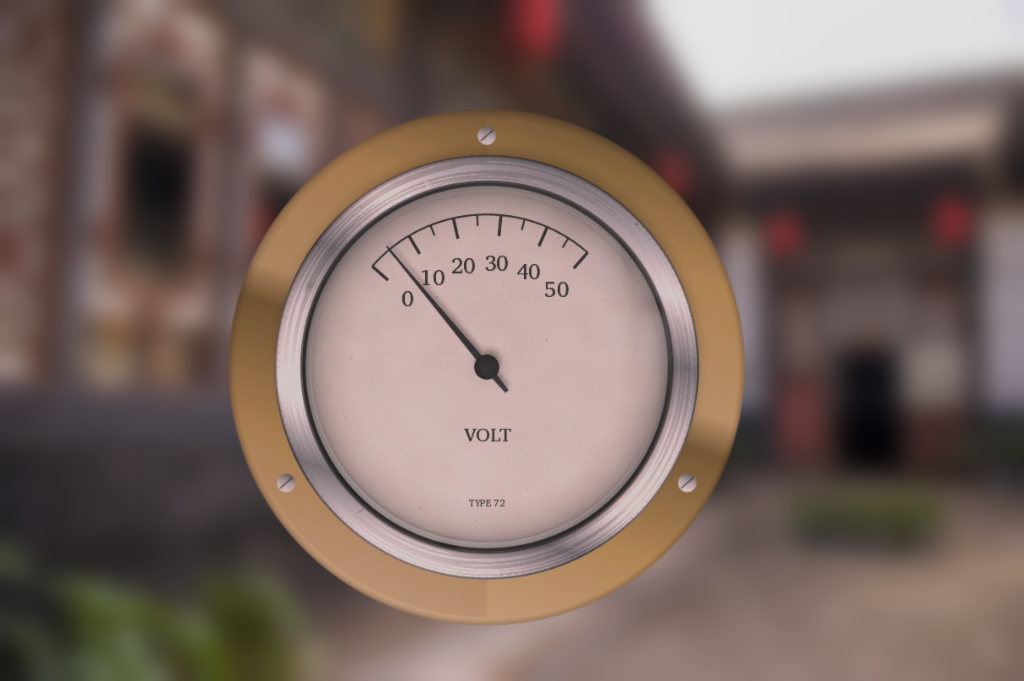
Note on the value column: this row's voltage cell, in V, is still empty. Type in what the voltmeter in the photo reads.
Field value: 5 V
